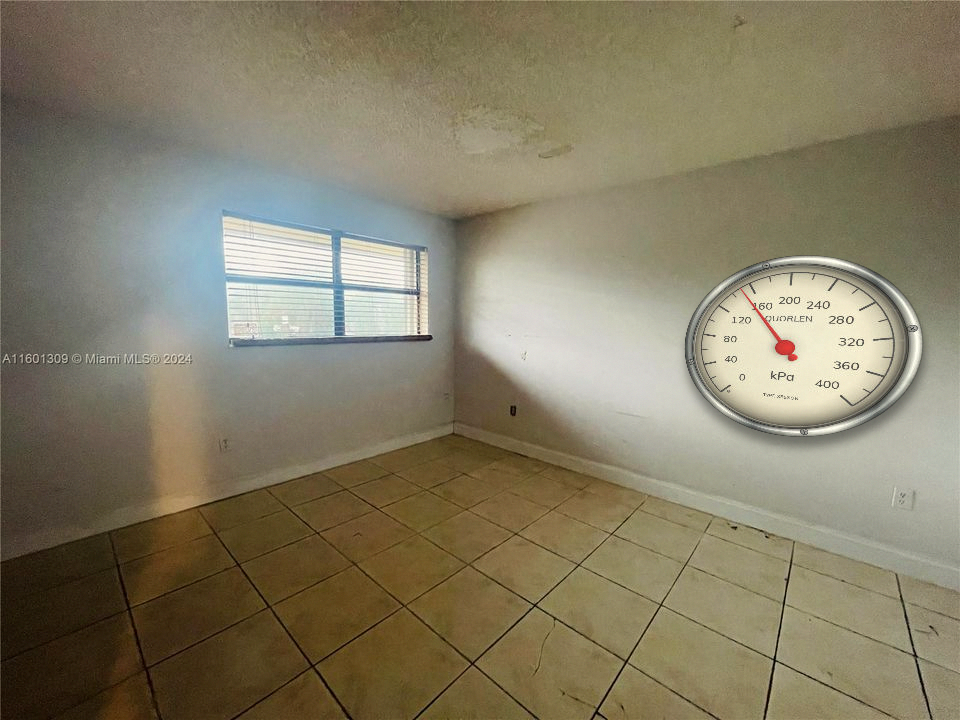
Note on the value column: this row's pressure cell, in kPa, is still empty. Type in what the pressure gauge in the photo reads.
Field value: 150 kPa
